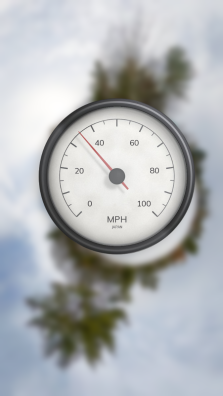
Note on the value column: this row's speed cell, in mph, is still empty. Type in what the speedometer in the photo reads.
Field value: 35 mph
